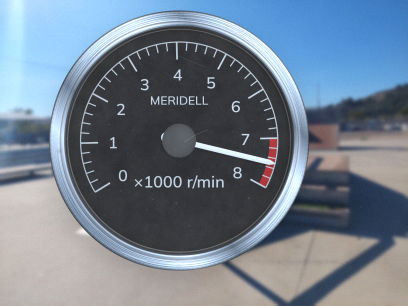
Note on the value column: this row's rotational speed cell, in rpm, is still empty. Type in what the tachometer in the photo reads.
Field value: 7500 rpm
